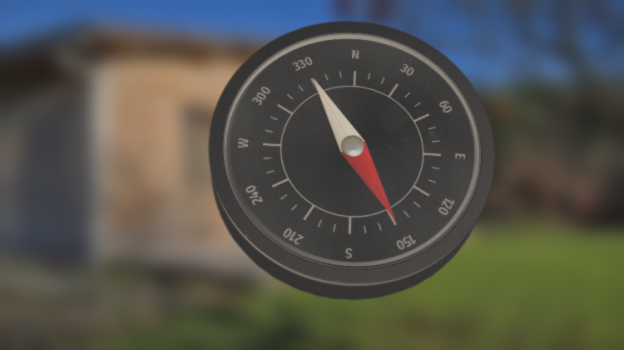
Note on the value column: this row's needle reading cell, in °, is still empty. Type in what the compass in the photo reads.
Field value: 150 °
